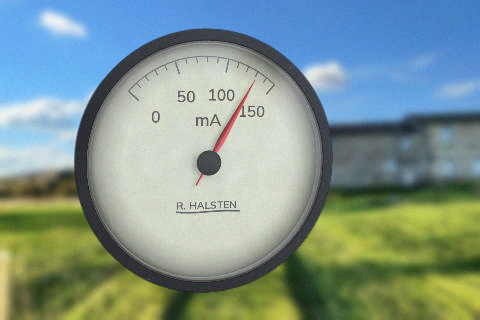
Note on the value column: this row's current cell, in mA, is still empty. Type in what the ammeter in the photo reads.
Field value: 130 mA
